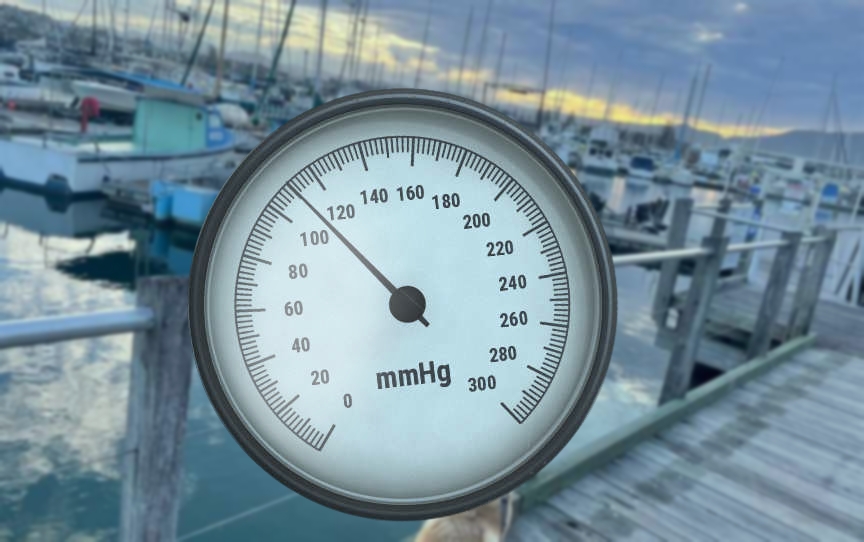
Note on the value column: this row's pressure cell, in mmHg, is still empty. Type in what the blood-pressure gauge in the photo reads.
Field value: 110 mmHg
